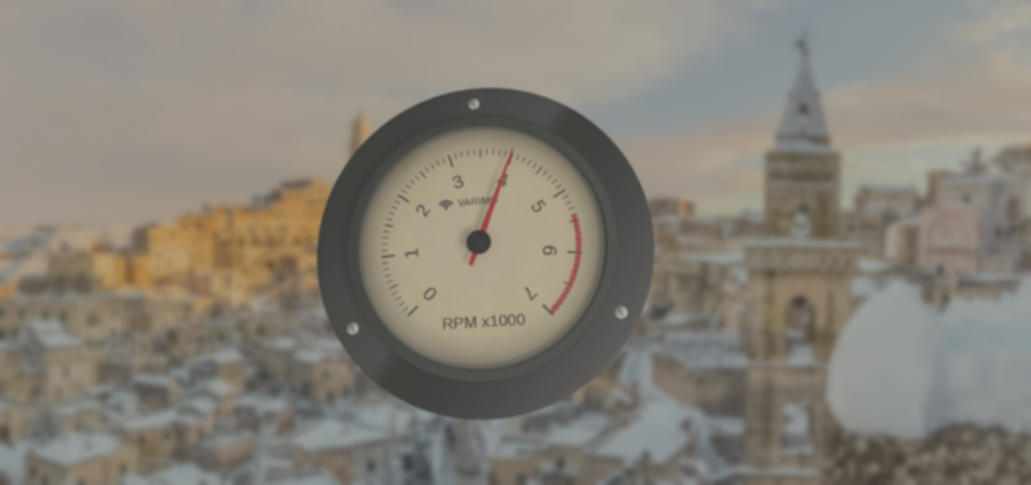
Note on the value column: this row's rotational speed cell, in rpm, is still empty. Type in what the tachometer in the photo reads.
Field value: 4000 rpm
